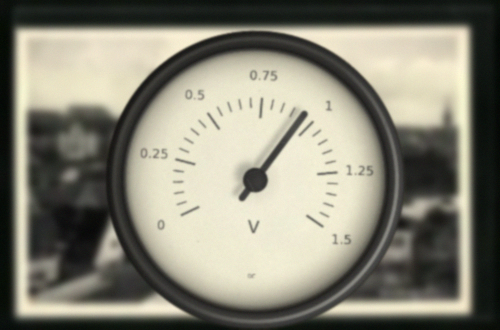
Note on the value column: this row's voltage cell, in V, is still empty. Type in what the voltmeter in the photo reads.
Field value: 0.95 V
